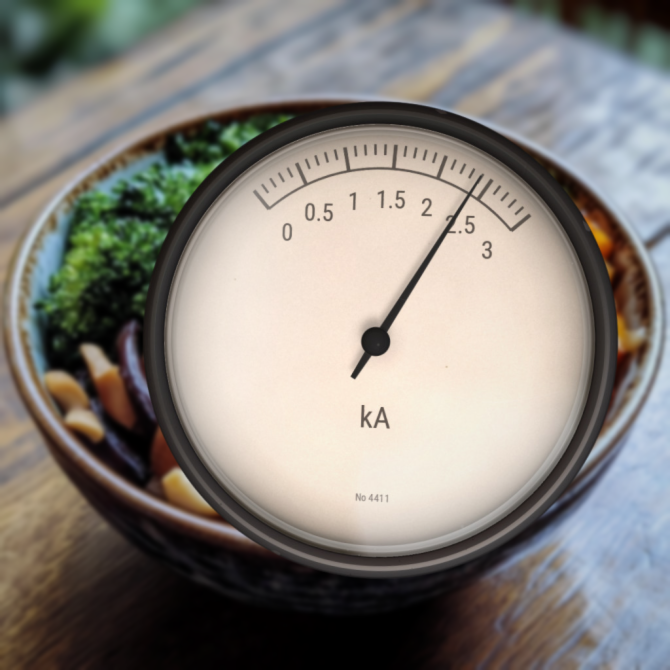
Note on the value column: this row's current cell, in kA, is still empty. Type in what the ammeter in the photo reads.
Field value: 2.4 kA
